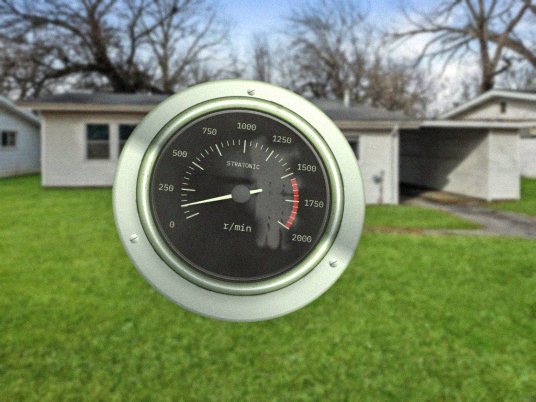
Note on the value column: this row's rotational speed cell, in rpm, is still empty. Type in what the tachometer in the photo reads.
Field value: 100 rpm
